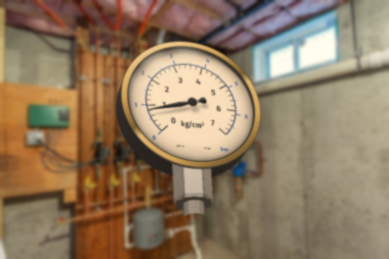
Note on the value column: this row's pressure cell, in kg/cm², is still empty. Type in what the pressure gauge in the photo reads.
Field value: 0.8 kg/cm²
